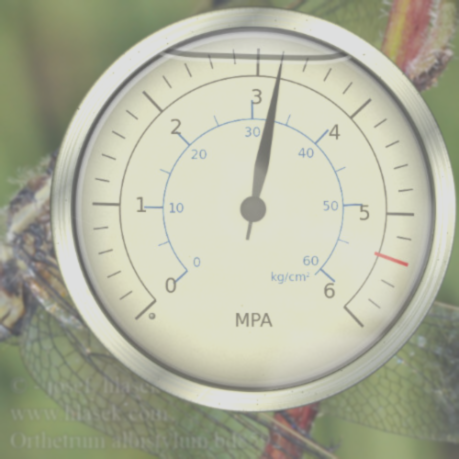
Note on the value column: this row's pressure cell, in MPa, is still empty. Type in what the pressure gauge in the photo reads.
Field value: 3.2 MPa
